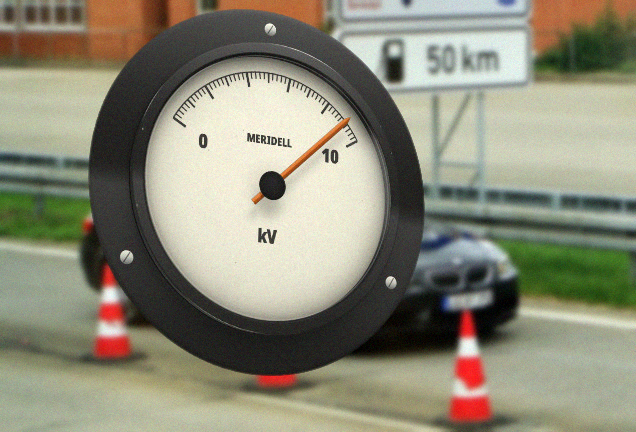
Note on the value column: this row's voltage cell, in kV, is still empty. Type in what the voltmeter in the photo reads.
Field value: 9 kV
